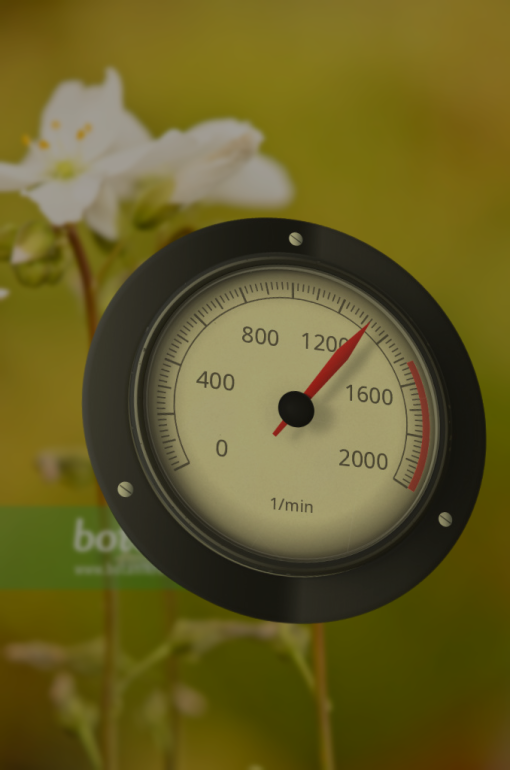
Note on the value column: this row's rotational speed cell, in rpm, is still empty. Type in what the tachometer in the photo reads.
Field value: 1320 rpm
